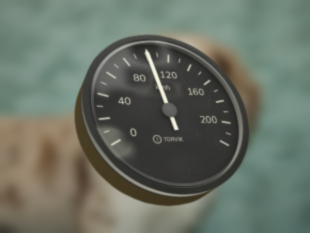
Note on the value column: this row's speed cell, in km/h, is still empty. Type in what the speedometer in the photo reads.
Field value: 100 km/h
